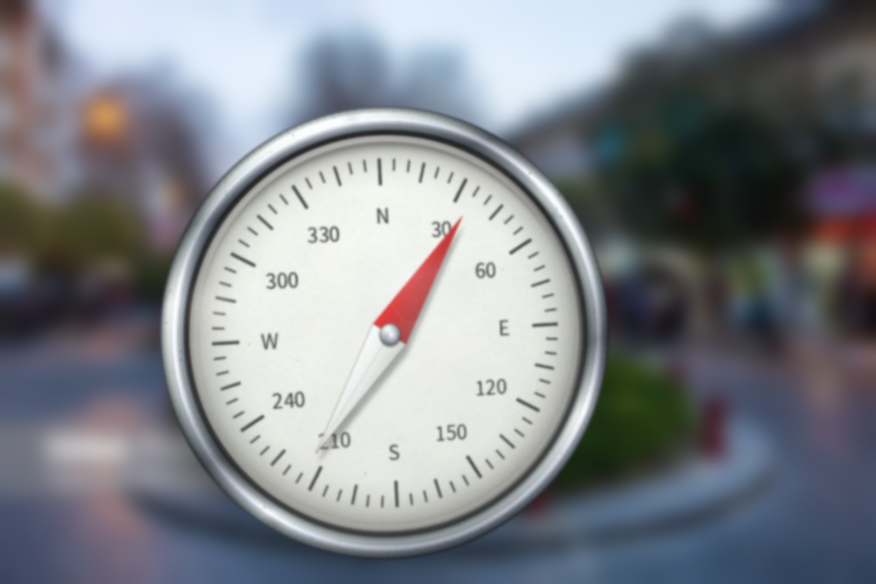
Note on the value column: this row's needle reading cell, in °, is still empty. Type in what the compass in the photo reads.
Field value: 35 °
